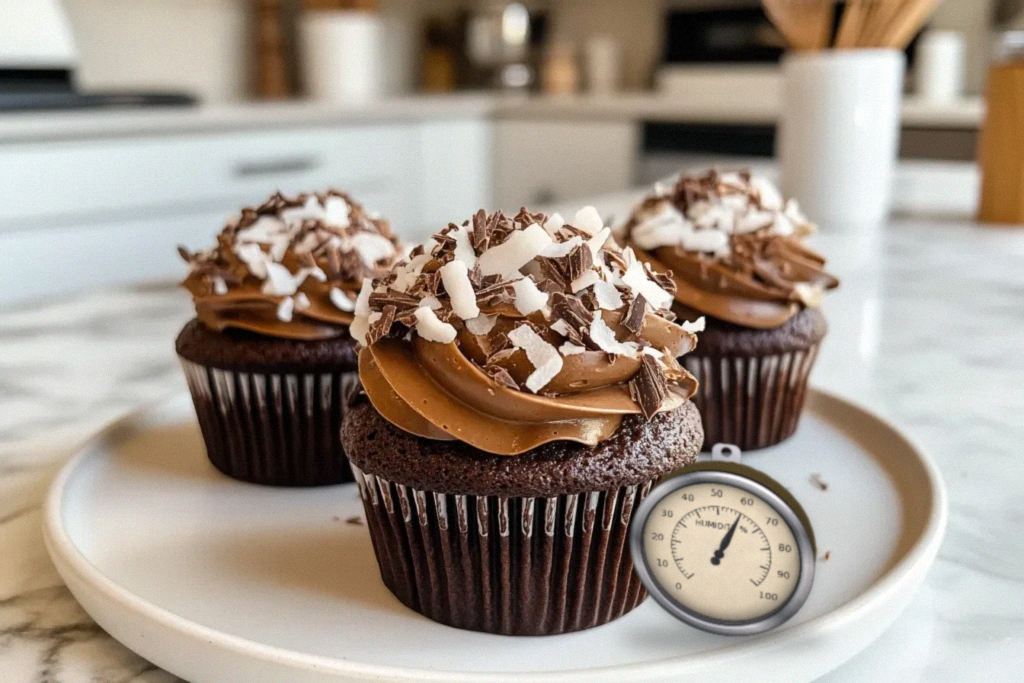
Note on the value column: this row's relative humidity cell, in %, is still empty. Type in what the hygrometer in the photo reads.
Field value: 60 %
